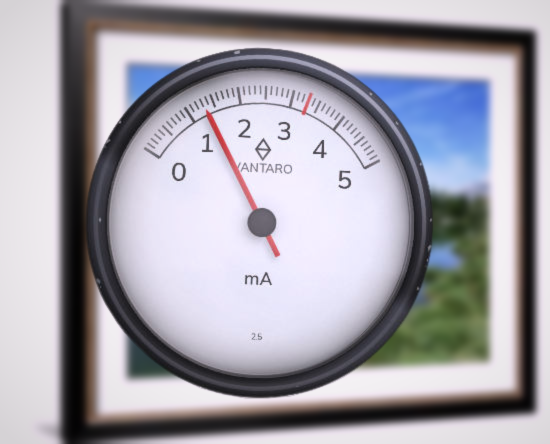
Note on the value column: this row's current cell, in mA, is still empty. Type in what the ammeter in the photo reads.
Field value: 1.3 mA
